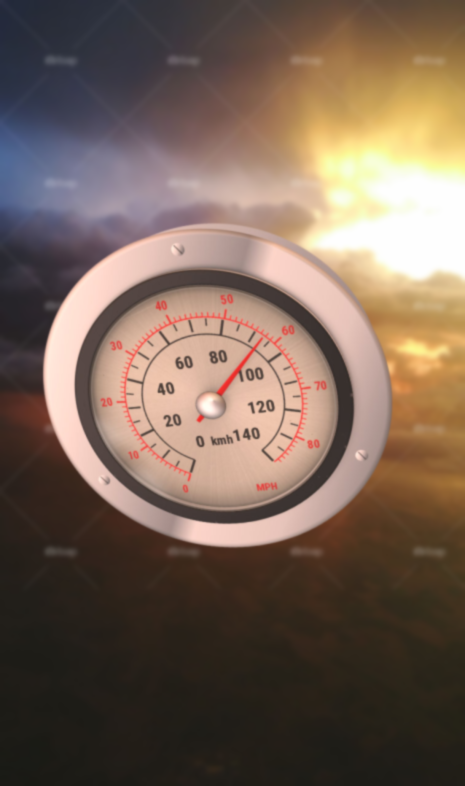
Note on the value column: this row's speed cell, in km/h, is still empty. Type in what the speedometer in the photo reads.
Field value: 92.5 km/h
